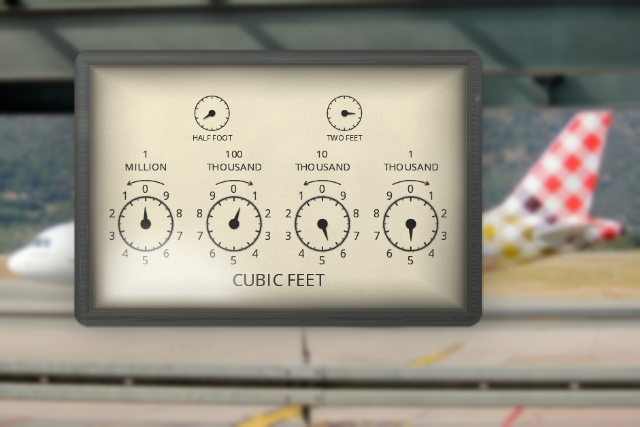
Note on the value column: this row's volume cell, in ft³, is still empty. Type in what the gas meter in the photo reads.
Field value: 5500 ft³
